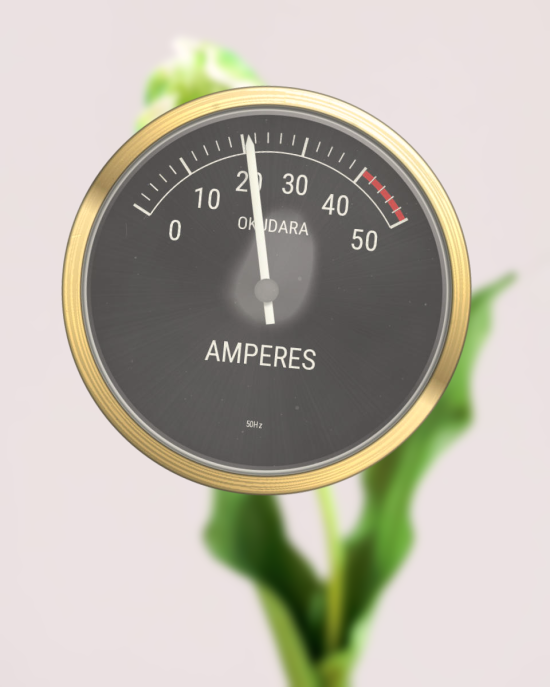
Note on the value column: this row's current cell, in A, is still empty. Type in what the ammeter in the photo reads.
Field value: 21 A
